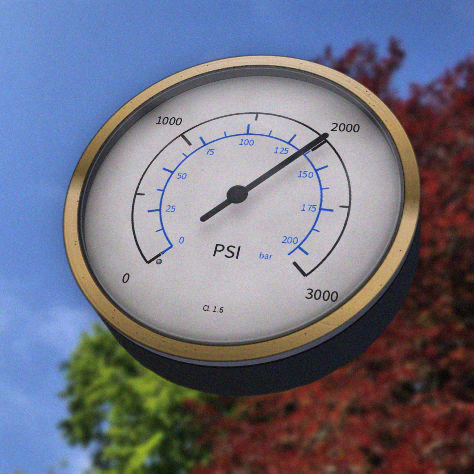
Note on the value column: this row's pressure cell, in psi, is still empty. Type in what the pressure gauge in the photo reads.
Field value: 2000 psi
